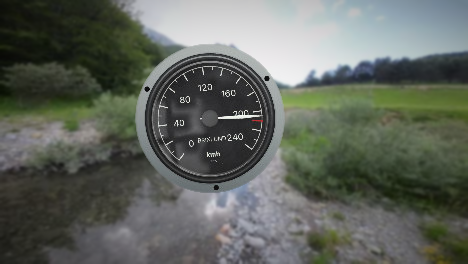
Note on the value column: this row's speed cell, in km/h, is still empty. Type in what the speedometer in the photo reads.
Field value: 205 km/h
